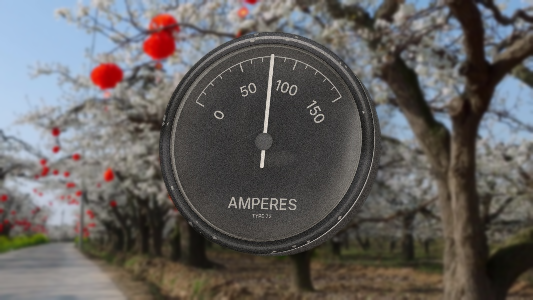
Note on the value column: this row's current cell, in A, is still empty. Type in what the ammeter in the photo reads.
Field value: 80 A
